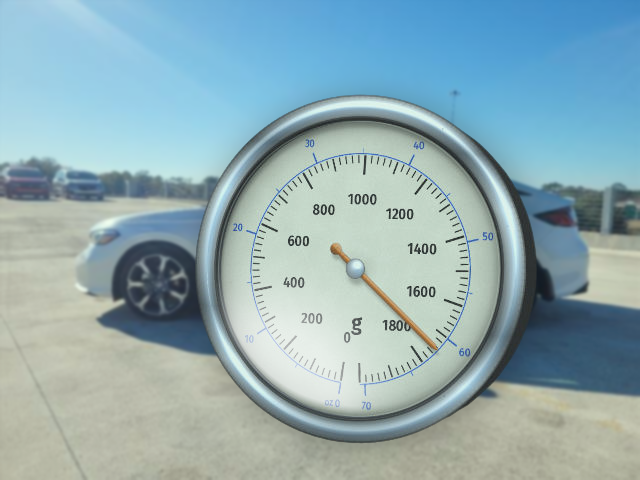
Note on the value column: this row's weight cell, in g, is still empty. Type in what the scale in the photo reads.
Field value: 1740 g
